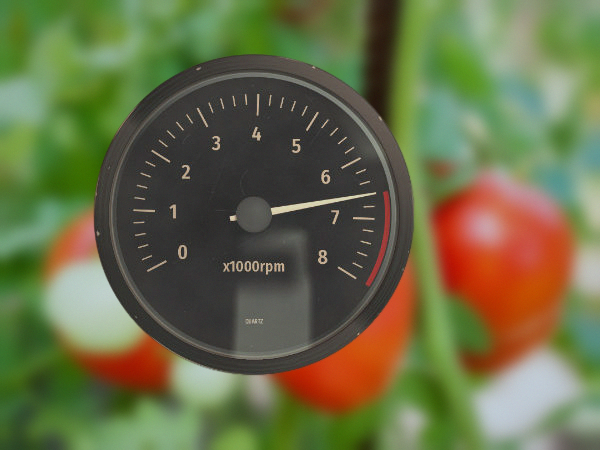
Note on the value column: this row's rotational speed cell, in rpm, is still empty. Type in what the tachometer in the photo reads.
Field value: 6600 rpm
